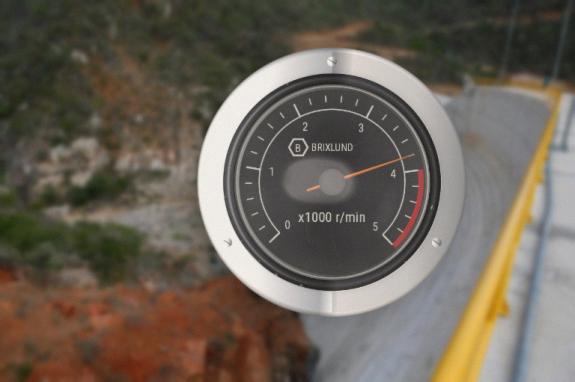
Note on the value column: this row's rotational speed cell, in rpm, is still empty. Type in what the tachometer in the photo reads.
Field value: 3800 rpm
